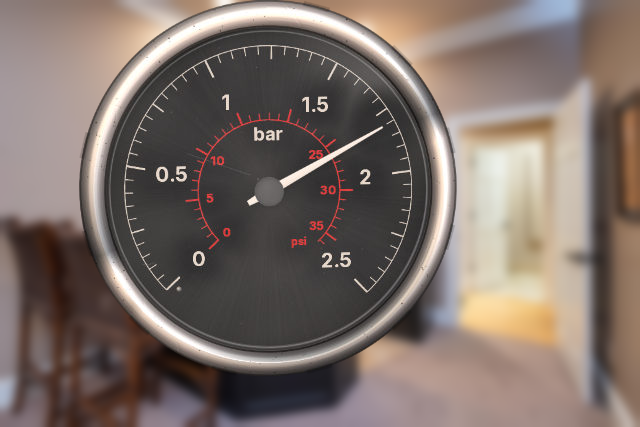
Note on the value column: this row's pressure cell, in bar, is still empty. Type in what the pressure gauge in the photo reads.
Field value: 1.8 bar
